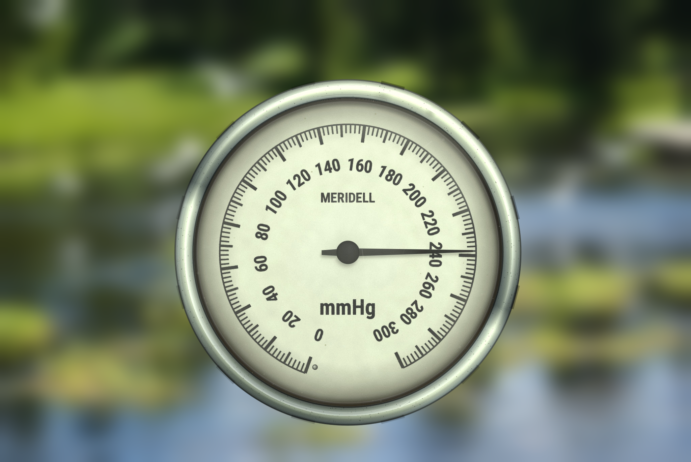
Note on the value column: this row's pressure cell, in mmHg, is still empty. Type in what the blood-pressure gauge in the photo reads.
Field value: 238 mmHg
